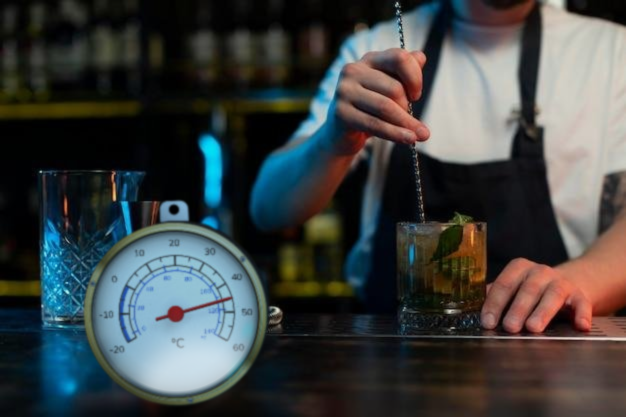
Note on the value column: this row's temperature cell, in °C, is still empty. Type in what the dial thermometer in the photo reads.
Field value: 45 °C
